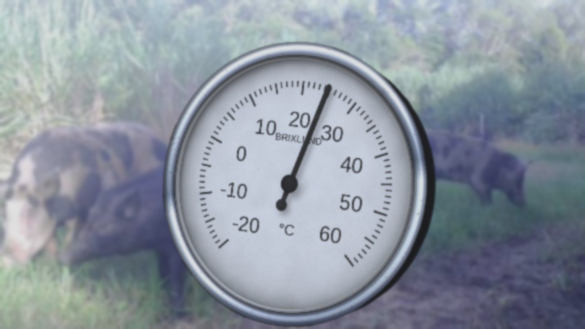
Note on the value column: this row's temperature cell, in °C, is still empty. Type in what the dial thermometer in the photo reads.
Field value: 25 °C
